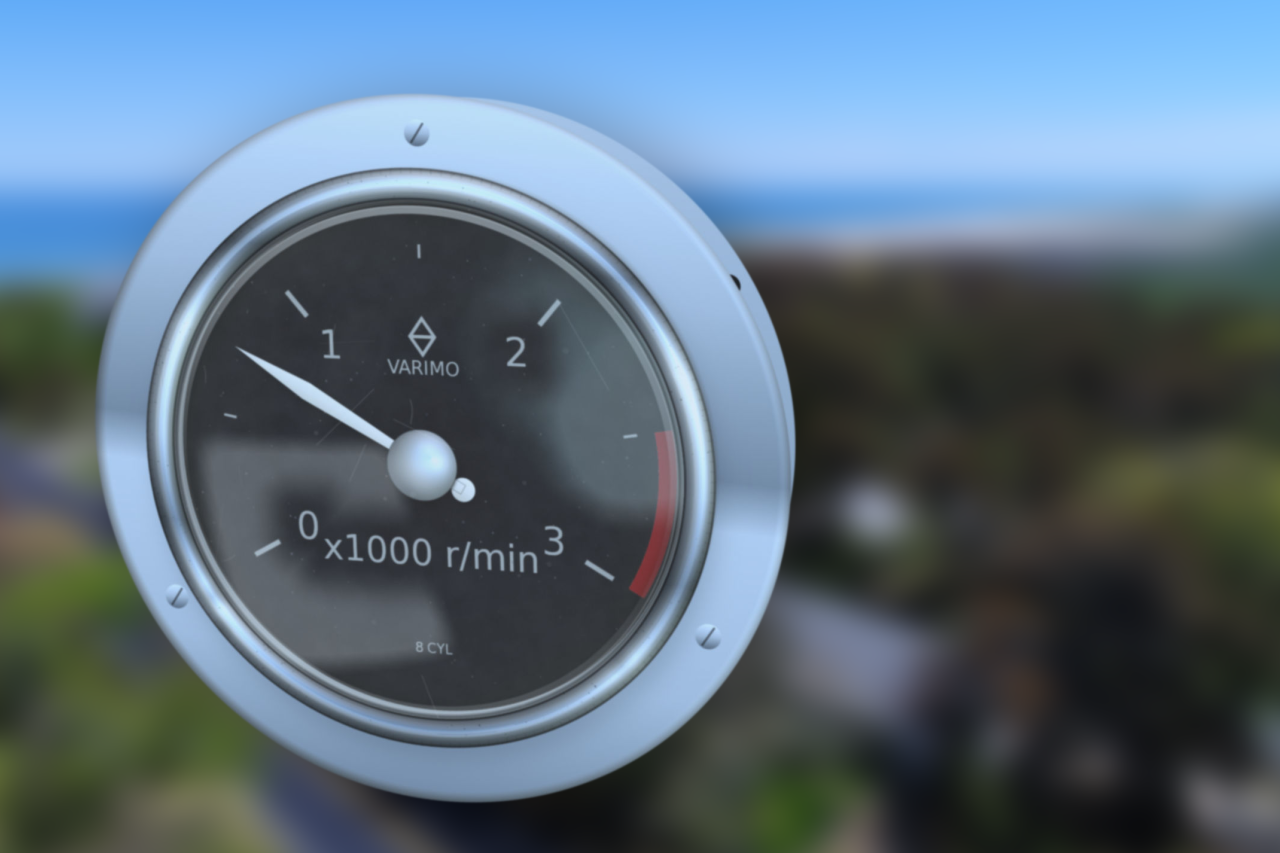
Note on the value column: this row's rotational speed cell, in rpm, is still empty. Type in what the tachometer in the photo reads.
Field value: 750 rpm
